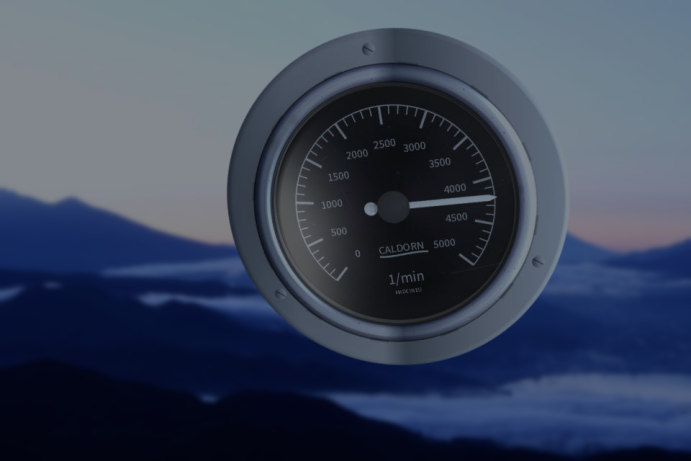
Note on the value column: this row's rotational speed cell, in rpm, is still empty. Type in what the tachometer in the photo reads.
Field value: 4200 rpm
